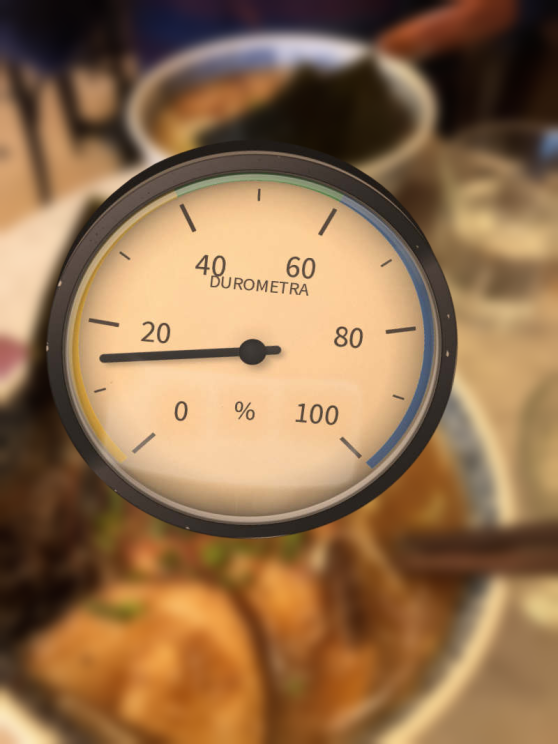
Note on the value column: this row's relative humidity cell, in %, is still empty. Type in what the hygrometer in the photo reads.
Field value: 15 %
